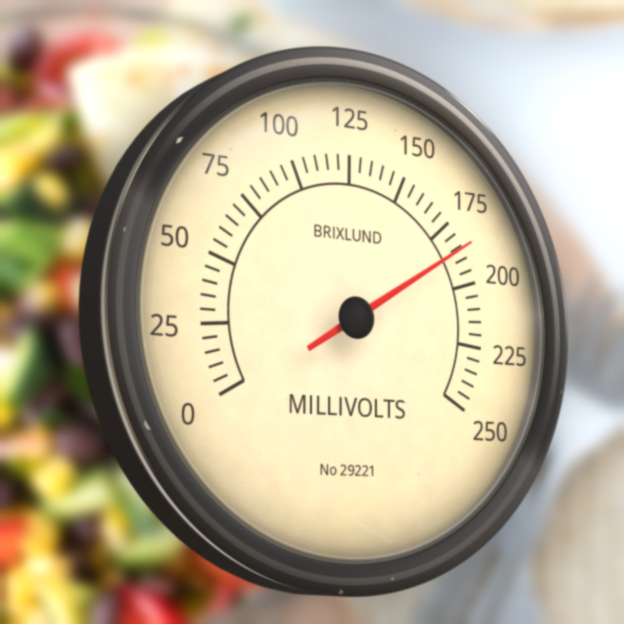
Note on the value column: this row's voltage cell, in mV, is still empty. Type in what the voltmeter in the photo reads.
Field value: 185 mV
